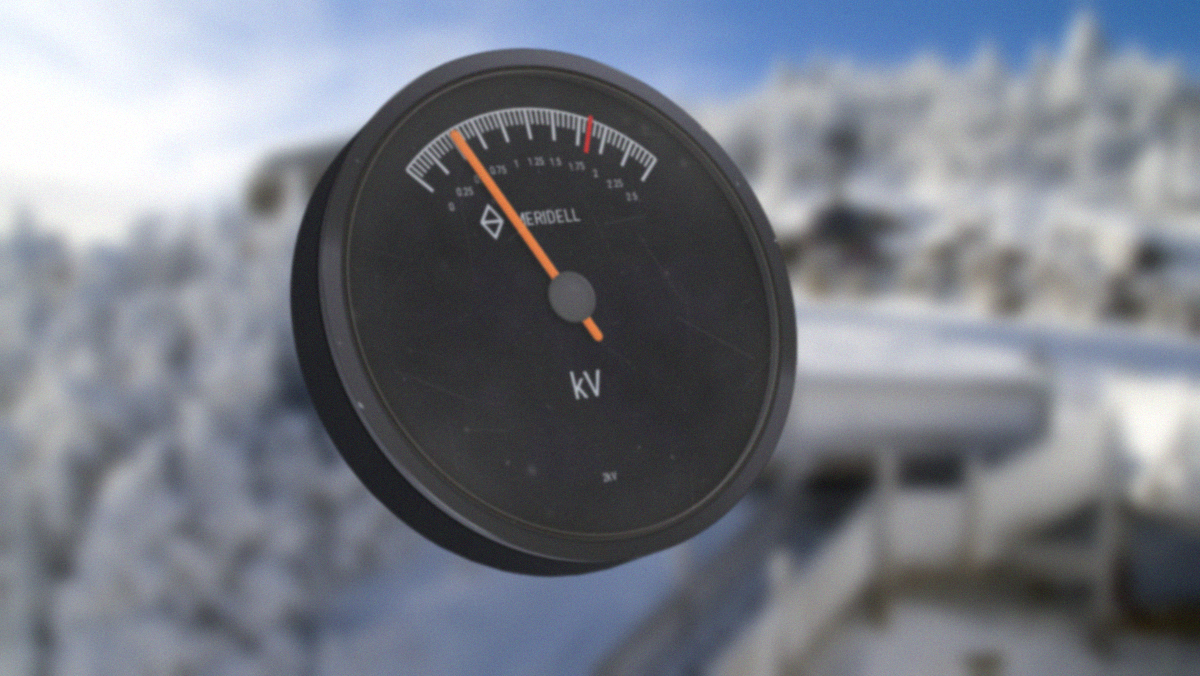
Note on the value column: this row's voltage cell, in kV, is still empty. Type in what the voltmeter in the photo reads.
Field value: 0.5 kV
